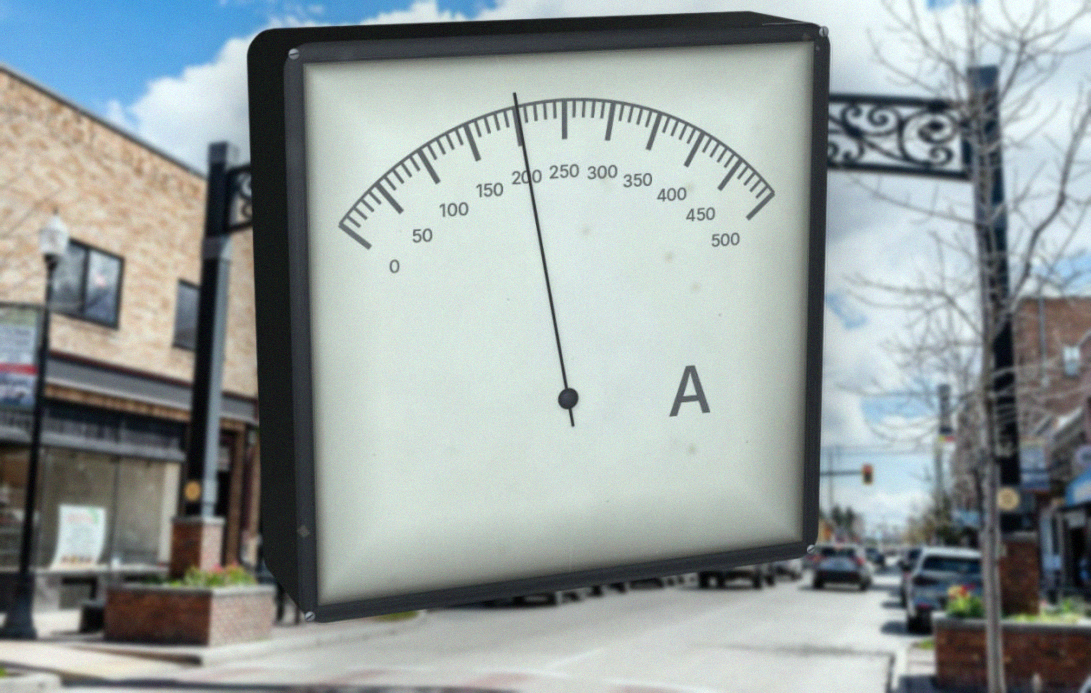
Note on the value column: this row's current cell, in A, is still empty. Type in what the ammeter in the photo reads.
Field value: 200 A
